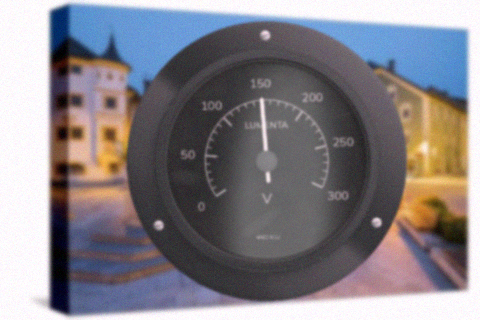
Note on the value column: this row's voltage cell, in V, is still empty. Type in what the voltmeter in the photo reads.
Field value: 150 V
